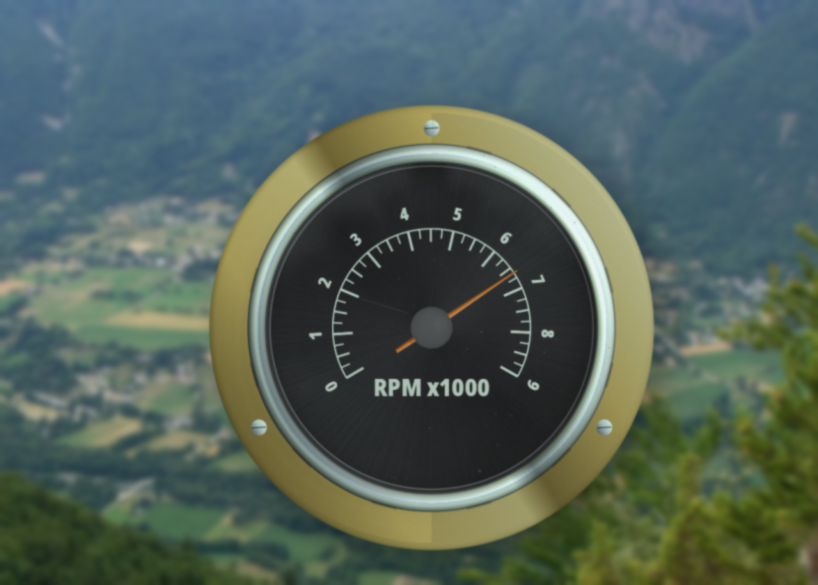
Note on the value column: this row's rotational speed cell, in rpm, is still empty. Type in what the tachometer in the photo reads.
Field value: 6625 rpm
